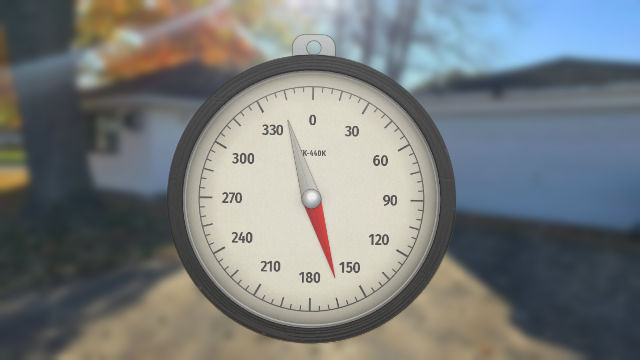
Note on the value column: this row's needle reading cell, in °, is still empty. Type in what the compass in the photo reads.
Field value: 162.5 °
